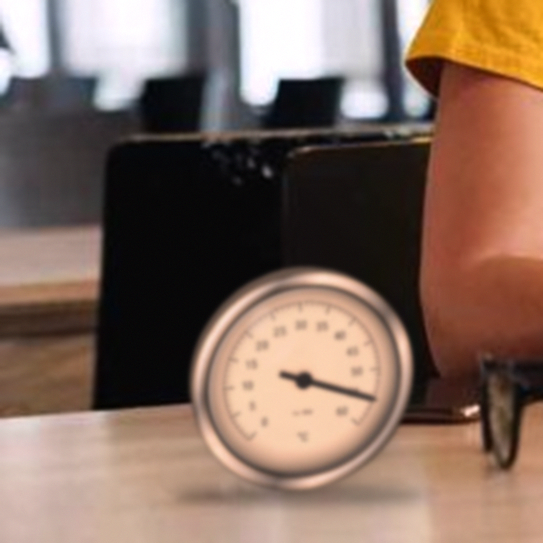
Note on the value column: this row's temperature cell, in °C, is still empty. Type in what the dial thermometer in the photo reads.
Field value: 55 °C
